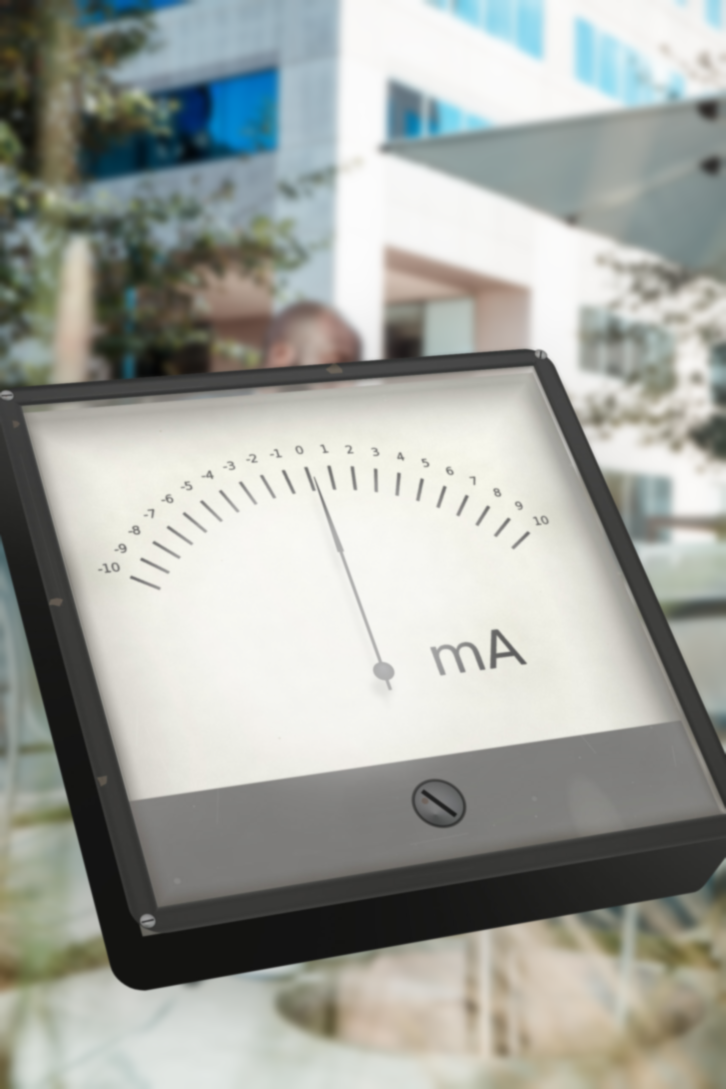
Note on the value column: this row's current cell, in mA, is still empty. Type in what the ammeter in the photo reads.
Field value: 0 mA
